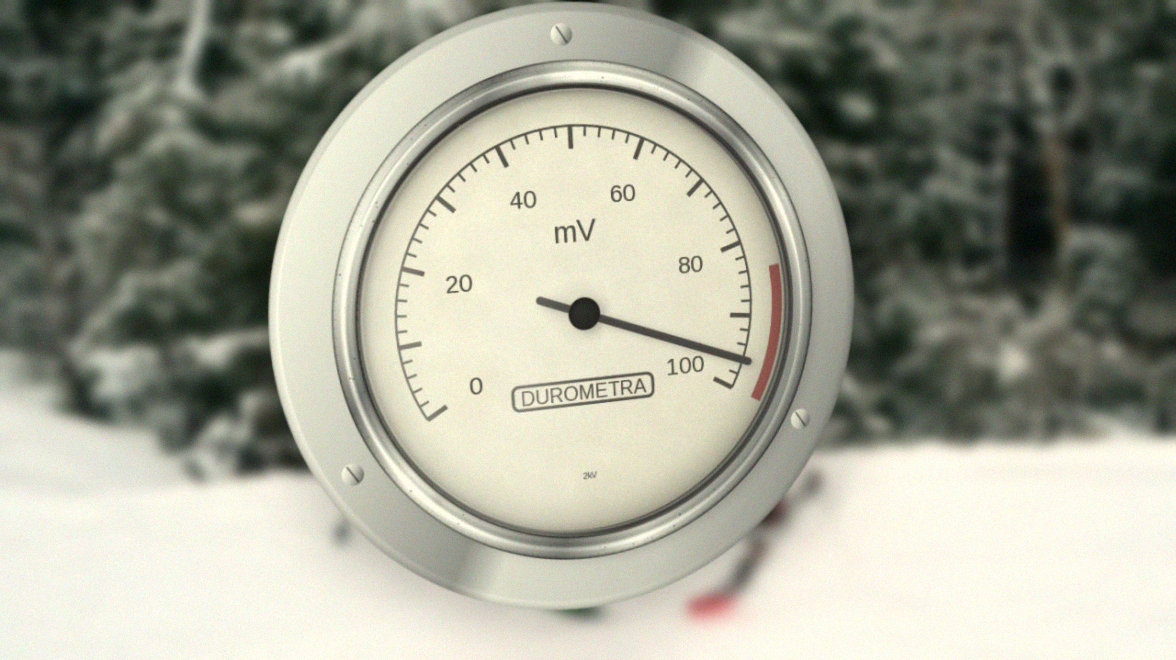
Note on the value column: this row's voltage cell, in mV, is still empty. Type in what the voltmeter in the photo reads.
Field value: 96 mV
